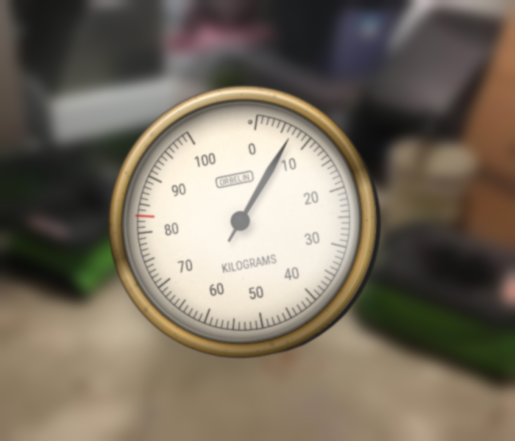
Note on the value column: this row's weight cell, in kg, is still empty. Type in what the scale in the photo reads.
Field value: 7 kg
